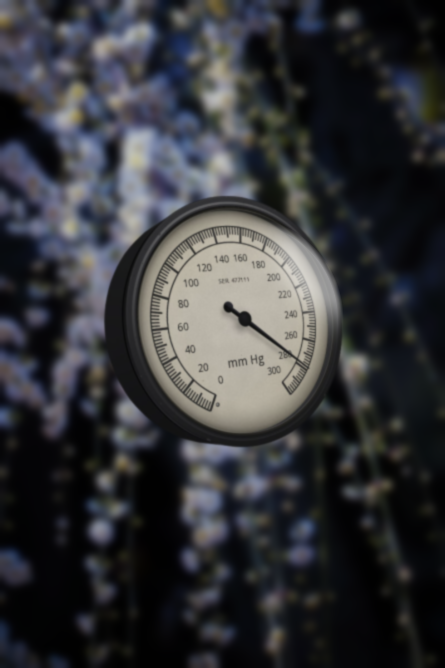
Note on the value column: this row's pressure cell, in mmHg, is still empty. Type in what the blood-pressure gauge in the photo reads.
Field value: 280 mmHg
